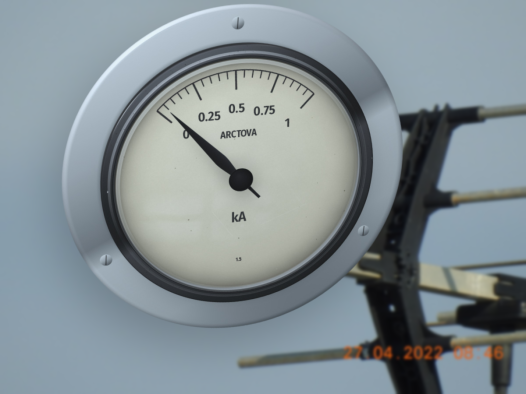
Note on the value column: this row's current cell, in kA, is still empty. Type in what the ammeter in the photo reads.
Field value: 0.05 kA
